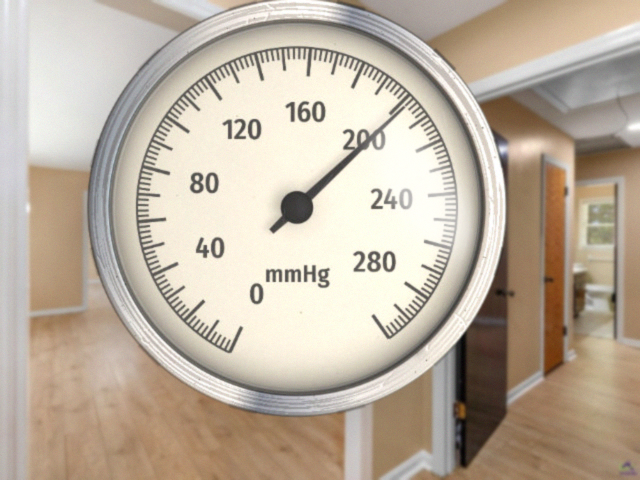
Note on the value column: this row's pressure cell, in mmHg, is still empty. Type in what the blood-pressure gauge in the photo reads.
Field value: 202 mmHg
